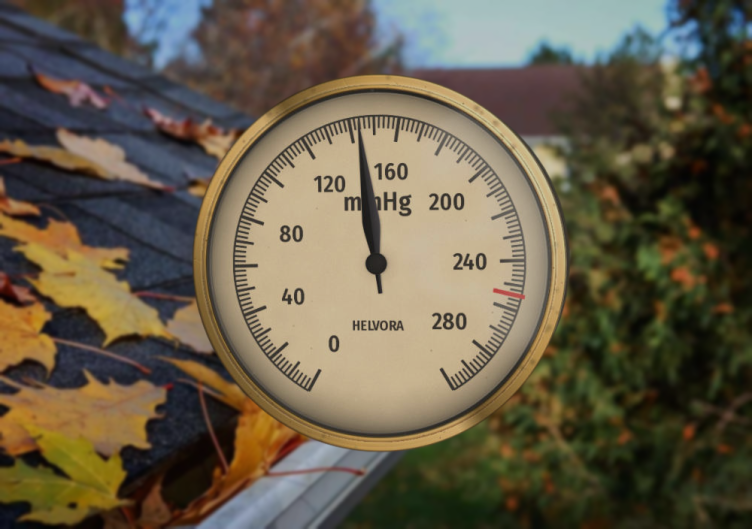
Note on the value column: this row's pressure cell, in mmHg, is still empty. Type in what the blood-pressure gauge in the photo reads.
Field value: 144 mmHg
